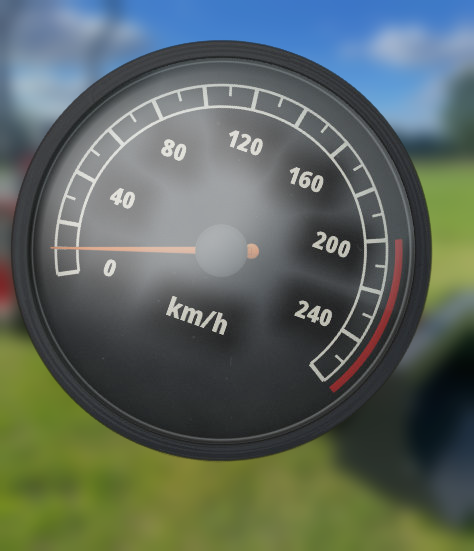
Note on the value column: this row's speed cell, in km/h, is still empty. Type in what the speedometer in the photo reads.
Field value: 10 km/h
